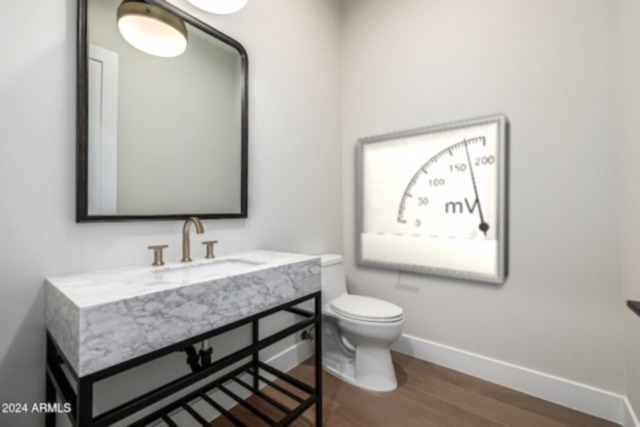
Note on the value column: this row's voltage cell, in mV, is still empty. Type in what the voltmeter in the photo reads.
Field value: 175 mV
